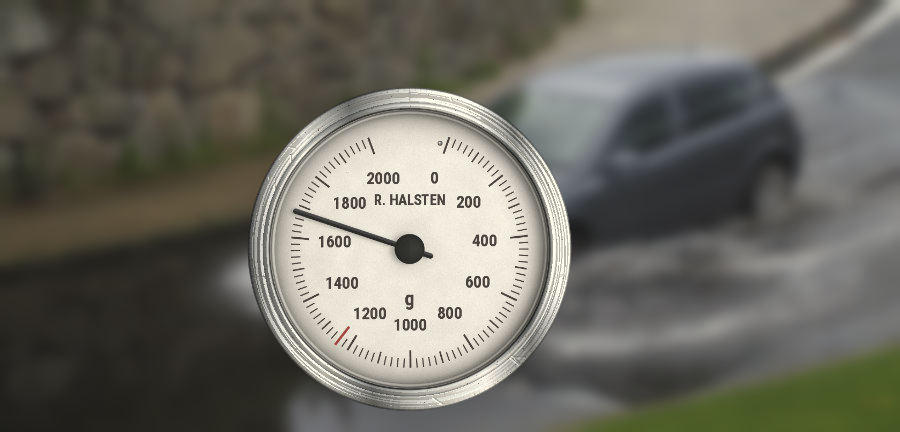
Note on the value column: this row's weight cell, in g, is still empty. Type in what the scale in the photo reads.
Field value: 1680 g
